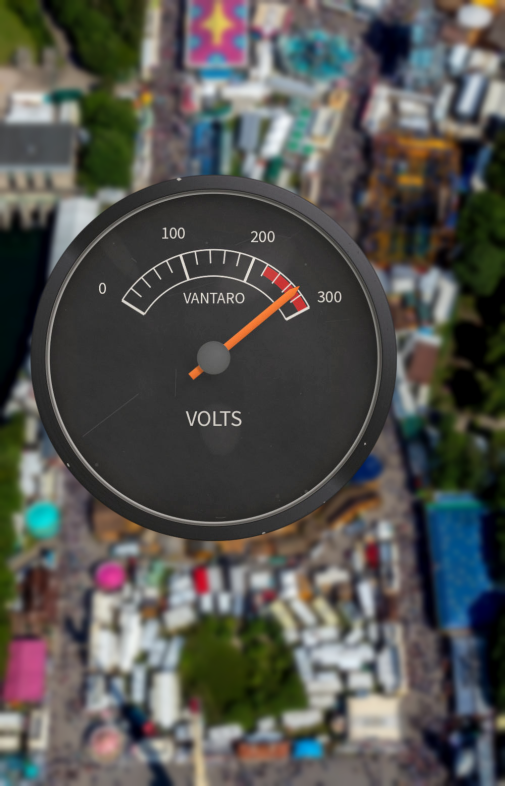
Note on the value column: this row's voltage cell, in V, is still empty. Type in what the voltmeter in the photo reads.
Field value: 270 V
